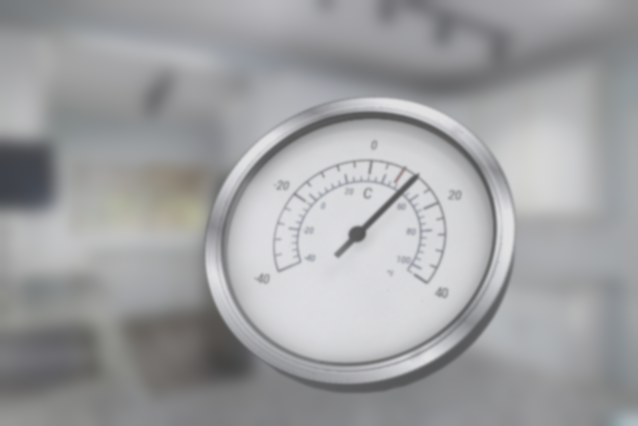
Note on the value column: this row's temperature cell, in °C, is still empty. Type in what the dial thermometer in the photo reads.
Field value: 12 °C
